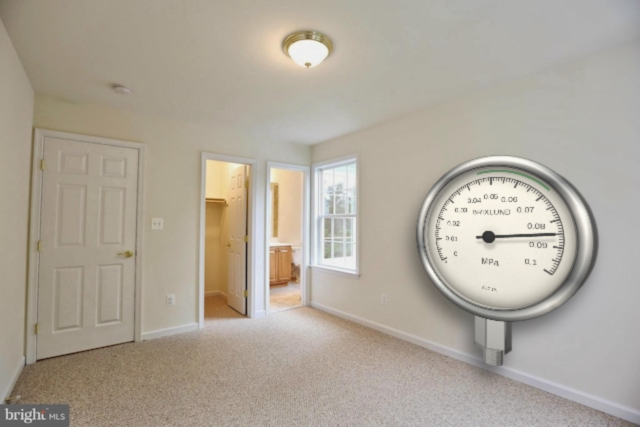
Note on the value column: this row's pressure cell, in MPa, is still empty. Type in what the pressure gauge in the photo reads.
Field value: 0.085 MPa
